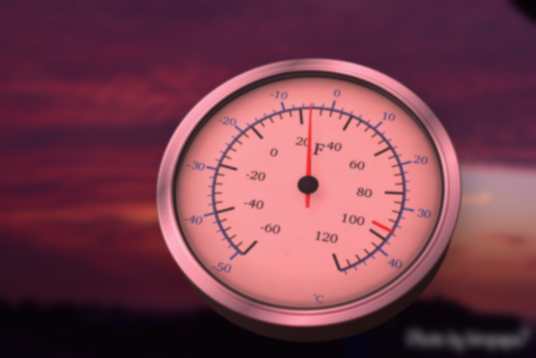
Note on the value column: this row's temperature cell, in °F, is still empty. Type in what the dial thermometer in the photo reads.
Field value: 24 °F
